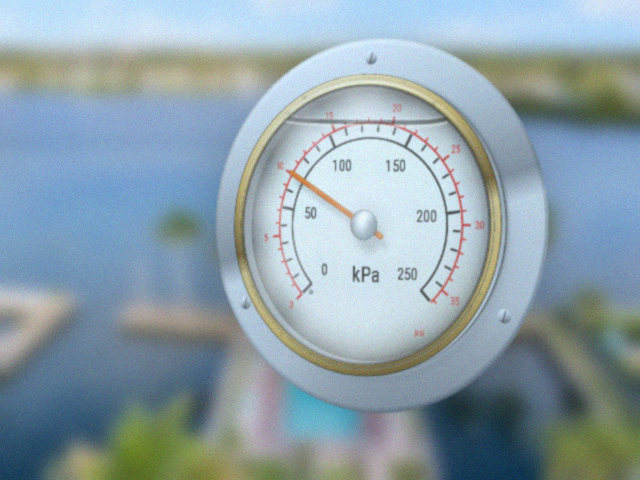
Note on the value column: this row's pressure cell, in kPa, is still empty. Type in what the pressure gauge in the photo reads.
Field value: 70 kPa
